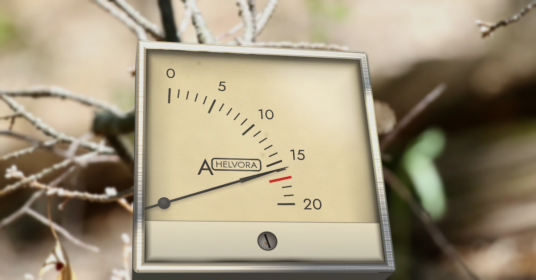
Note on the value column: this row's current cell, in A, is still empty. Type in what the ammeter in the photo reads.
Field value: 16 A
